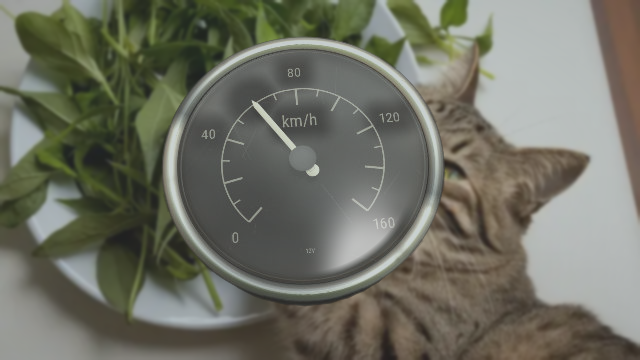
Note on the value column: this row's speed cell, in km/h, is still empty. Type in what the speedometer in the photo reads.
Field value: 60 km/h
